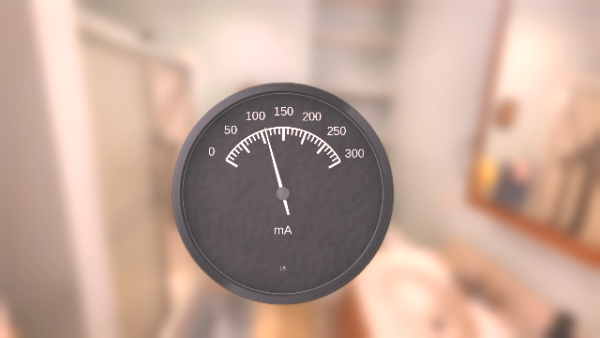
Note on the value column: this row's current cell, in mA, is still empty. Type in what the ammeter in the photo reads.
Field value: 110 mA
